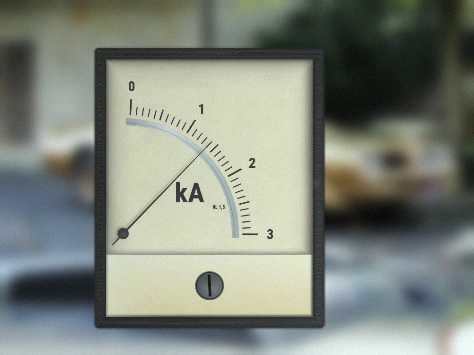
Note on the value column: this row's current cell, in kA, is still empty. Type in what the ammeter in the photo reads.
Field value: 1.4 kA
